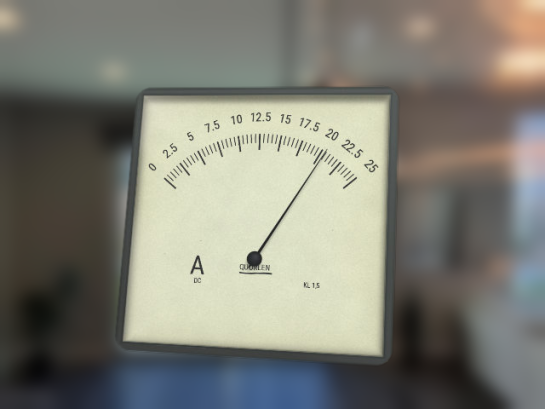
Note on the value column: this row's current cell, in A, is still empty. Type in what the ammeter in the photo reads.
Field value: 20.5 A
